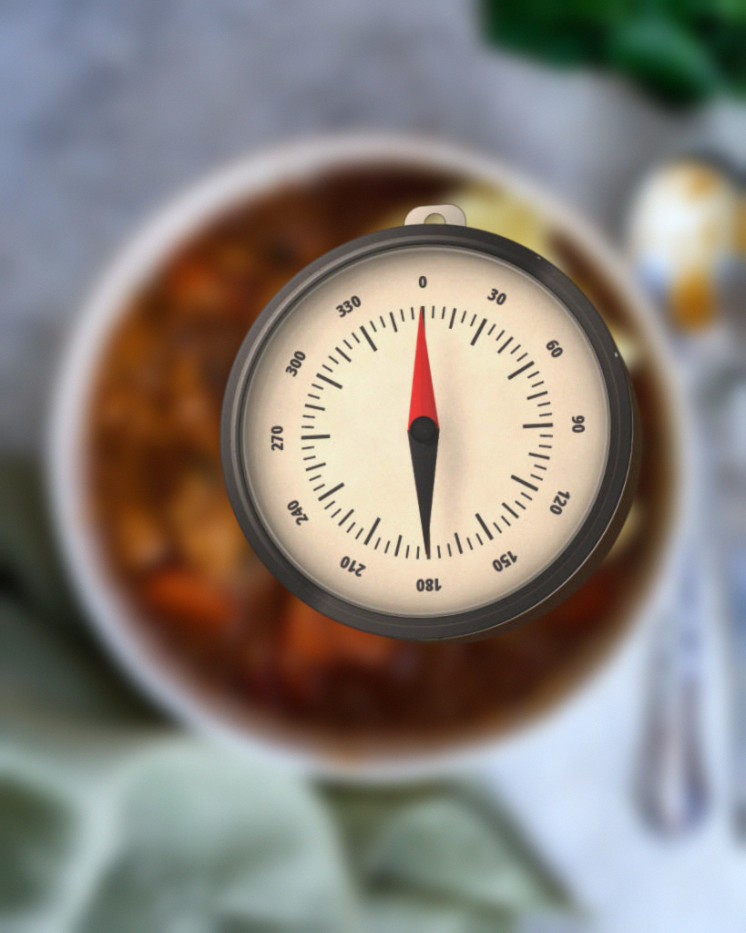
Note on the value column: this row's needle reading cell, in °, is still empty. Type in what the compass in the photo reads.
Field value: 0 °
